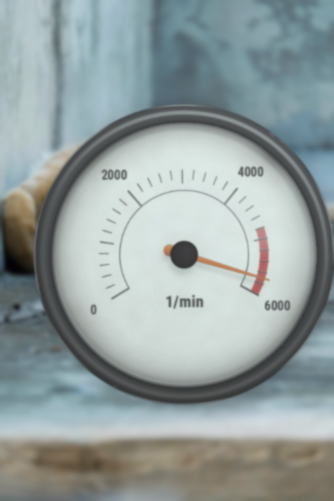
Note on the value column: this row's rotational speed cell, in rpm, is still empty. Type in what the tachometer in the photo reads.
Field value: 5700 rpm
